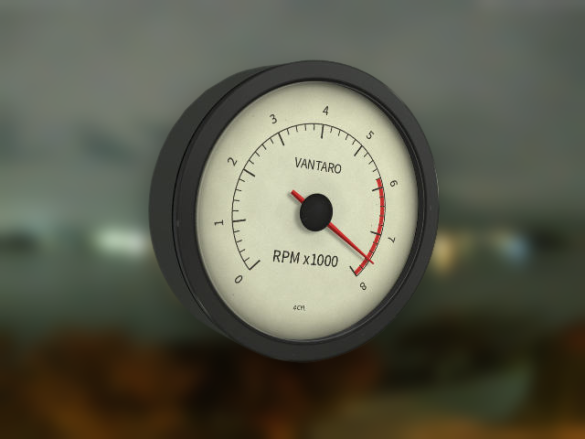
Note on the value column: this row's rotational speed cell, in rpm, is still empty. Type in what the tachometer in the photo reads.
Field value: 7600 rpm
